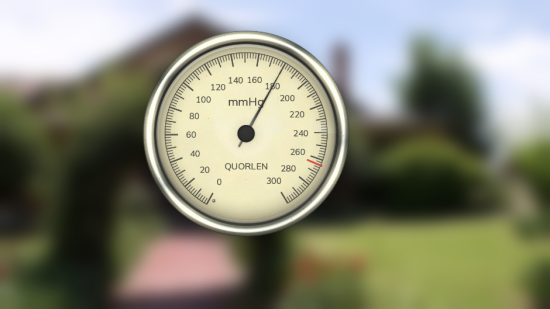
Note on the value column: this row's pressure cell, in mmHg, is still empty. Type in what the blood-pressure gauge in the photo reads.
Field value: 180 mmHg
